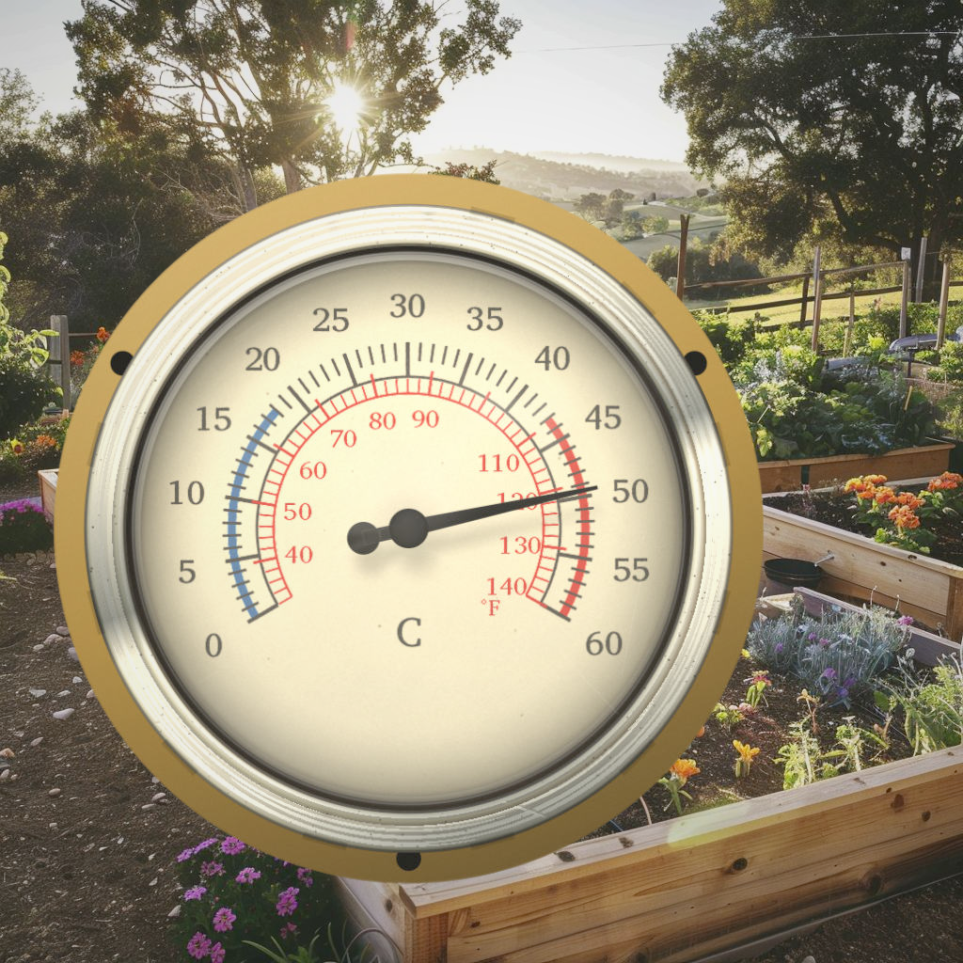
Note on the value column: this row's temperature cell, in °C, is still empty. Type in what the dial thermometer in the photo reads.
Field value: 49.5 °C
